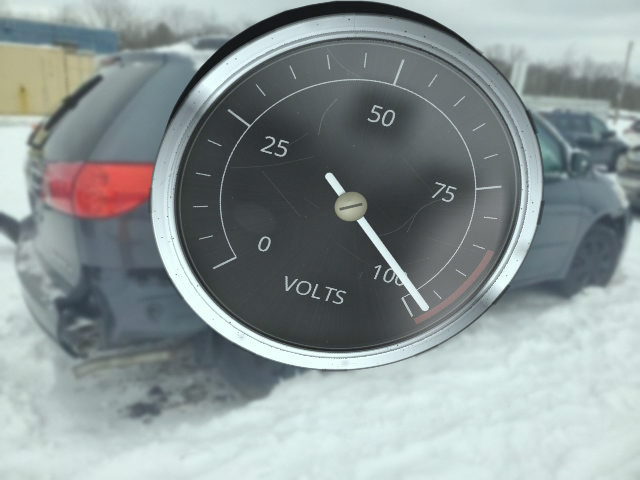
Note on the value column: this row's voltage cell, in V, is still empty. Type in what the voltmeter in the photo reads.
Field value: 97.5 V
